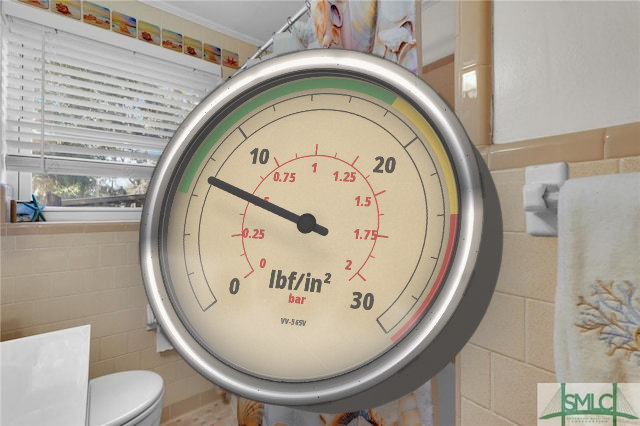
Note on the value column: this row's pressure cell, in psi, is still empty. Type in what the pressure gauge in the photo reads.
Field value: 7 psi
